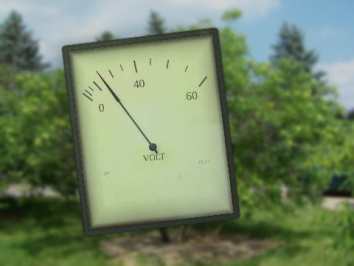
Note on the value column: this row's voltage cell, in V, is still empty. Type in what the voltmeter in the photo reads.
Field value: 25 V
